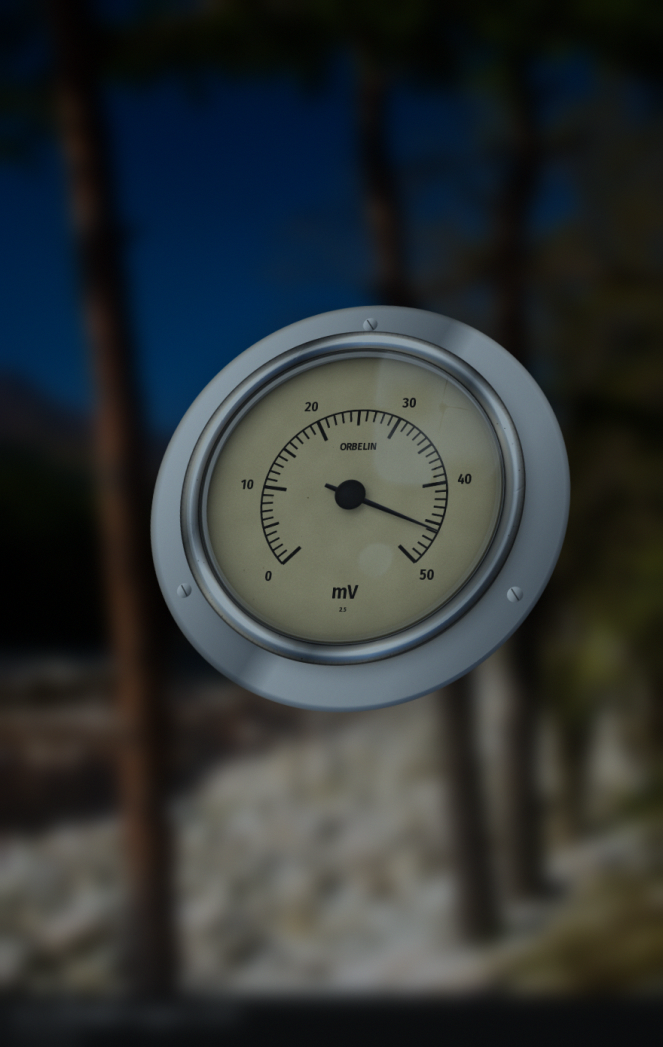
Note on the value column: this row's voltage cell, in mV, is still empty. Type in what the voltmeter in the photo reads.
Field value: 46 mV
